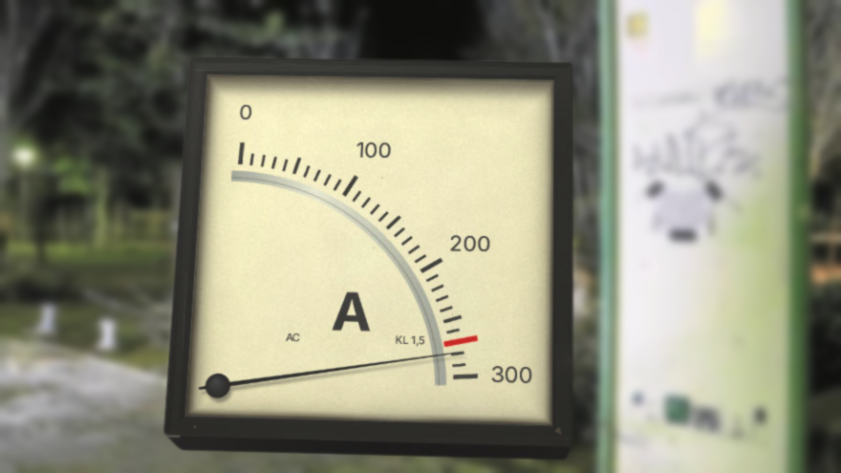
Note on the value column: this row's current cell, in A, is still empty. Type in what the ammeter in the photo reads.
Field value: 280 A
